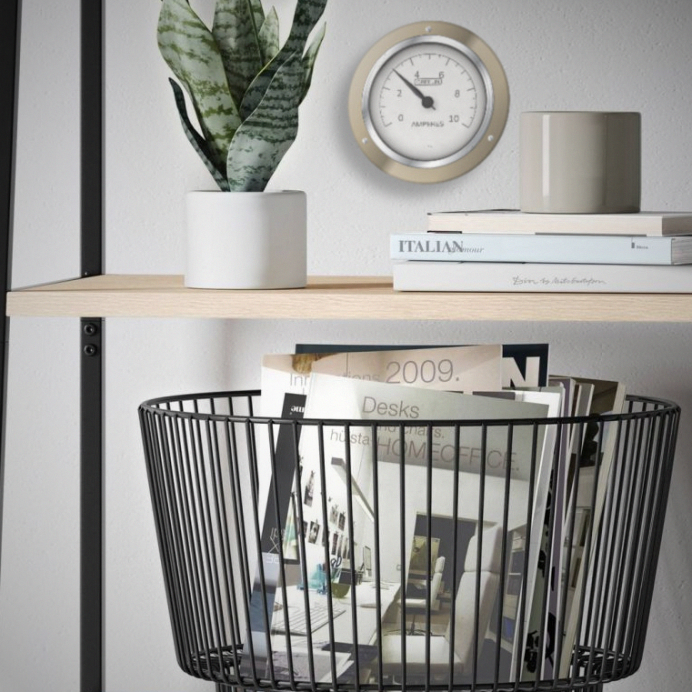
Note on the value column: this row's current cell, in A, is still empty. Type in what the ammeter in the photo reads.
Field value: 3 A
